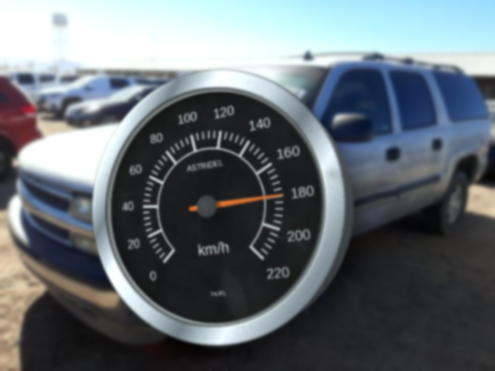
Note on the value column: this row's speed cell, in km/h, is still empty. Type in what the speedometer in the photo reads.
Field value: 180 km/h
